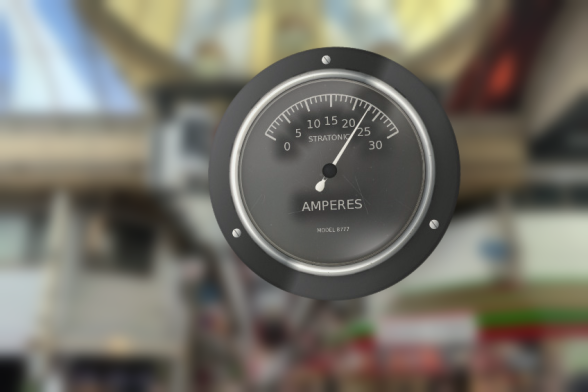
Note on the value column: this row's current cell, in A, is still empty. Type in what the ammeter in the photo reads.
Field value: 23 A
